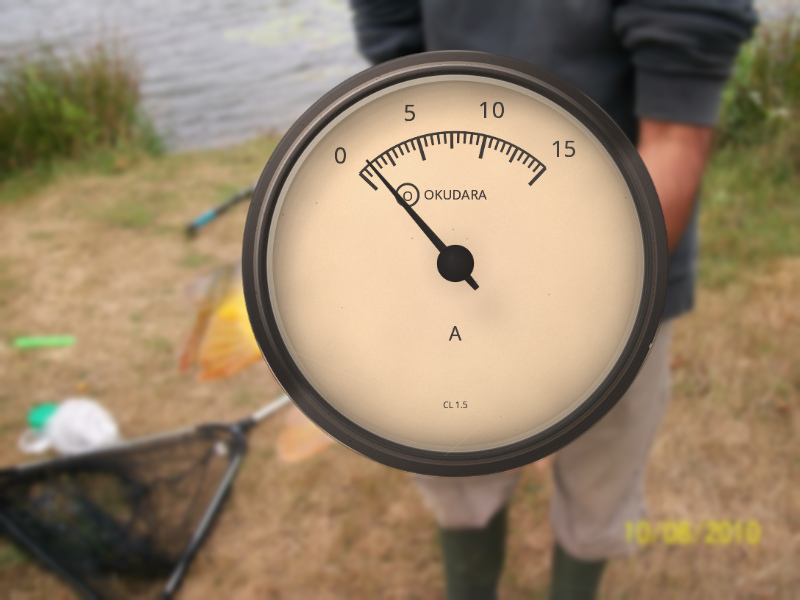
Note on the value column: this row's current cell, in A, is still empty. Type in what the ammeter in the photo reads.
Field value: 1 A
